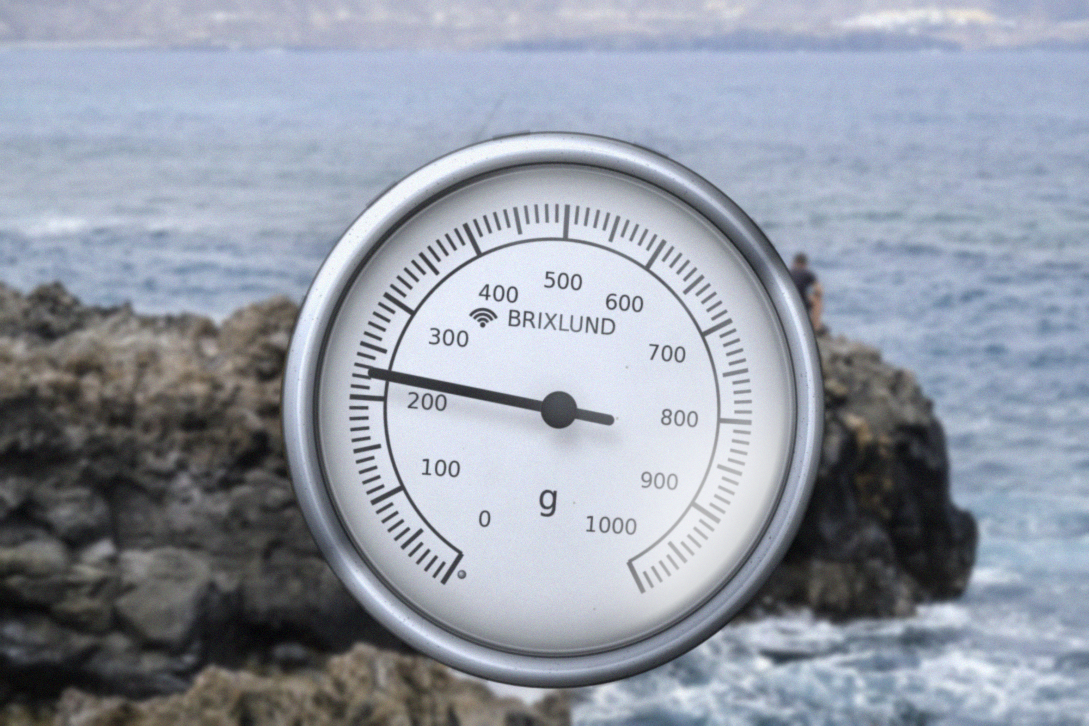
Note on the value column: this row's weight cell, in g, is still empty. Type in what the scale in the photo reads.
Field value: 225 g
